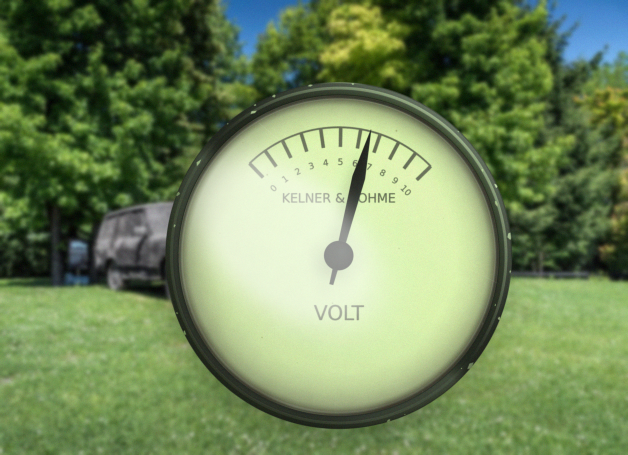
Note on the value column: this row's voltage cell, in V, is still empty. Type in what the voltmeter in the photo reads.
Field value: 6.5 V
